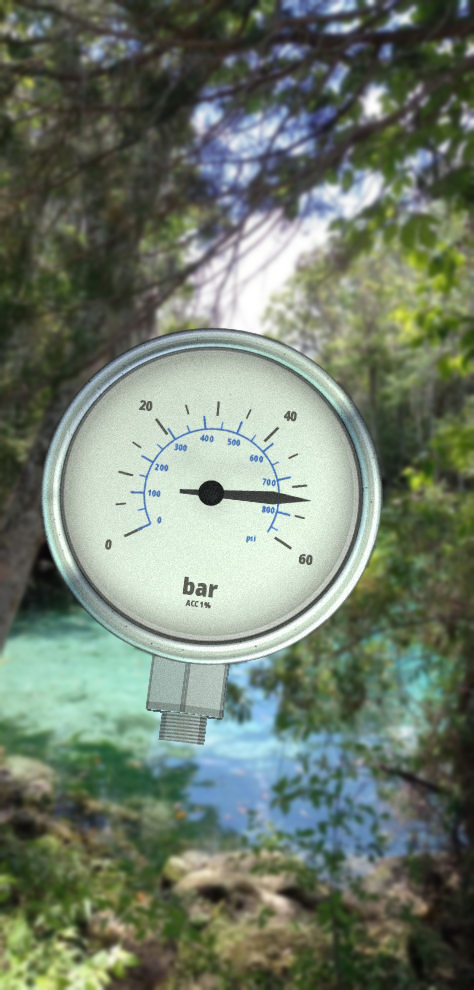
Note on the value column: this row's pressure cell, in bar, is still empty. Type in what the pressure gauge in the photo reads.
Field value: 52.5 bar
